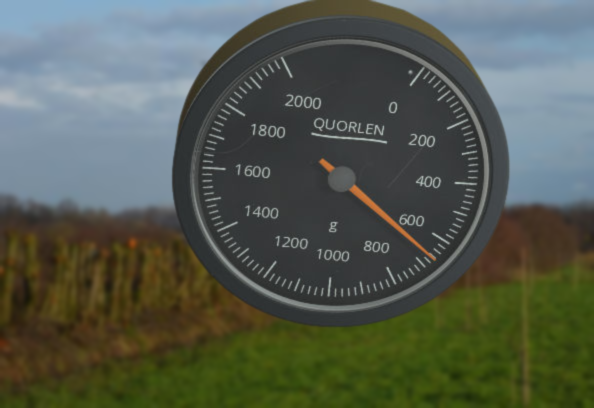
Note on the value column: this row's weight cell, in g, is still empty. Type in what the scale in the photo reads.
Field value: 660 g
